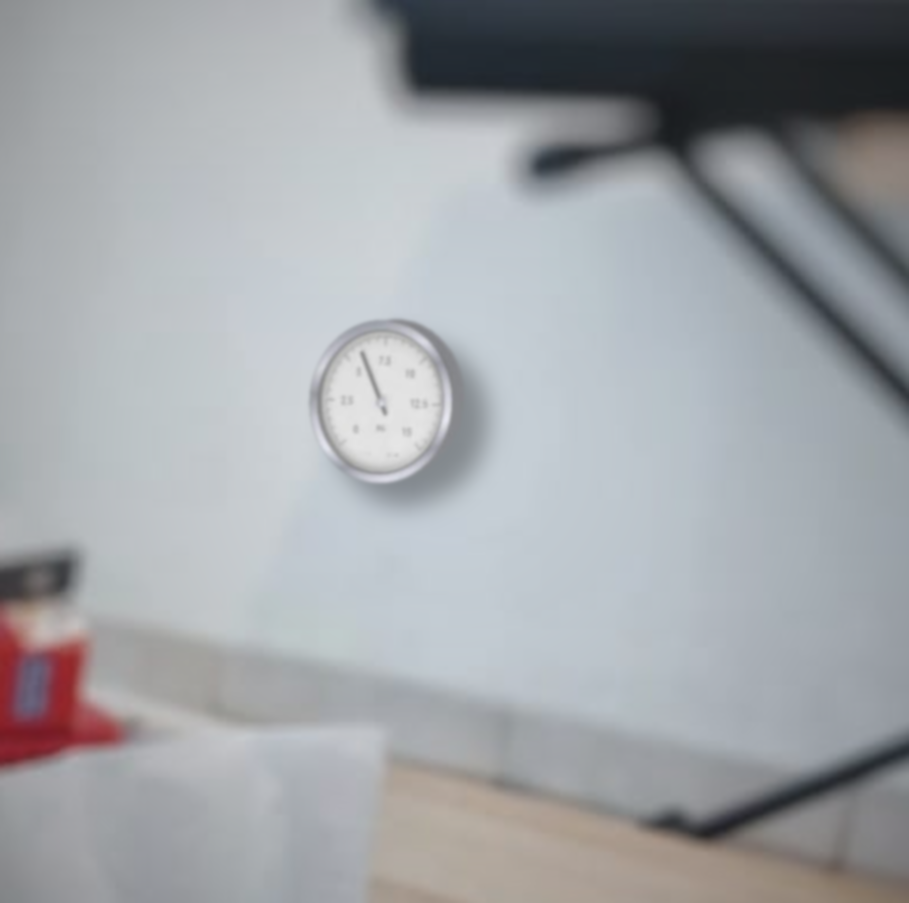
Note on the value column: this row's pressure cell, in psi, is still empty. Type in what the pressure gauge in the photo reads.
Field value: 6 psi
